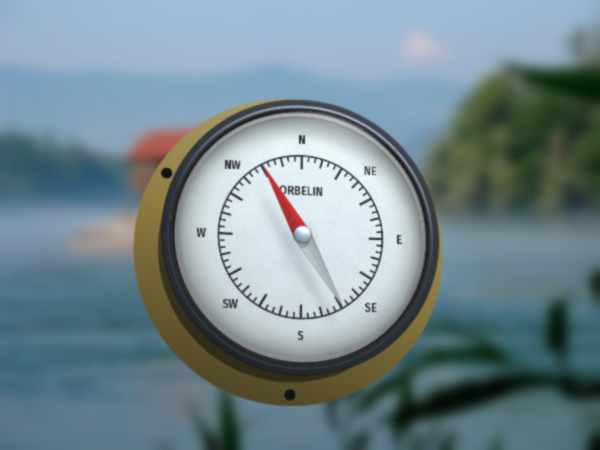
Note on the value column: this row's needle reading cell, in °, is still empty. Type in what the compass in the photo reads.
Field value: 330 °
